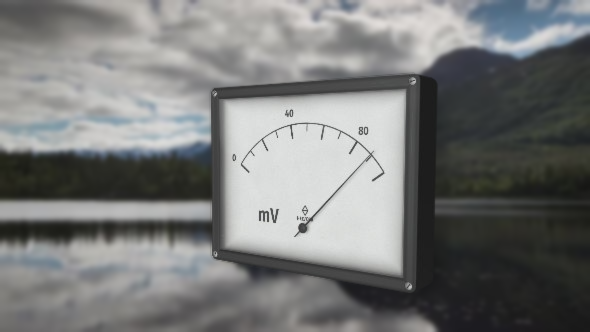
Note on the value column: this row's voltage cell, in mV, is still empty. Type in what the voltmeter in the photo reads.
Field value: 90 mV
